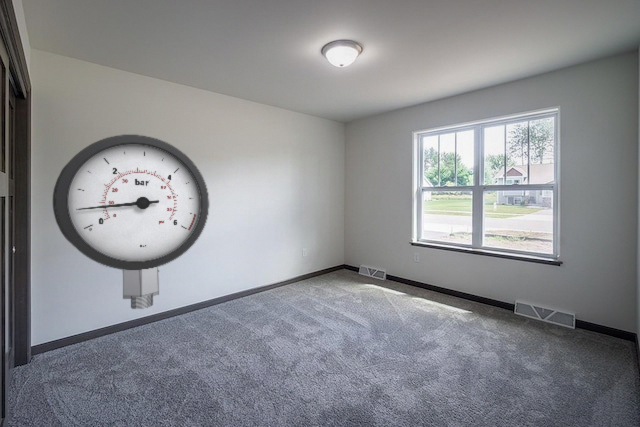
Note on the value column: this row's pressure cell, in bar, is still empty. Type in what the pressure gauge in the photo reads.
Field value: 0.5 bar
